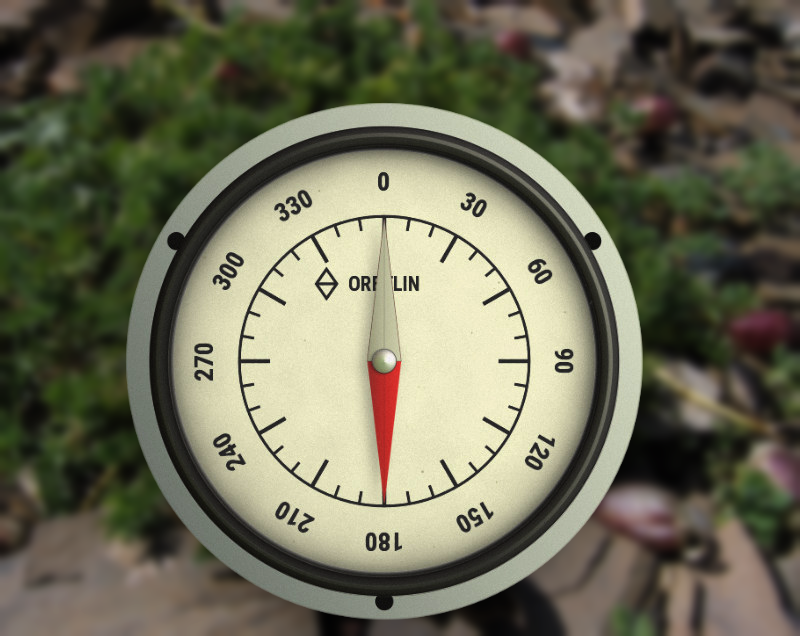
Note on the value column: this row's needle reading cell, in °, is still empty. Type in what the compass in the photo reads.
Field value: 180 °
